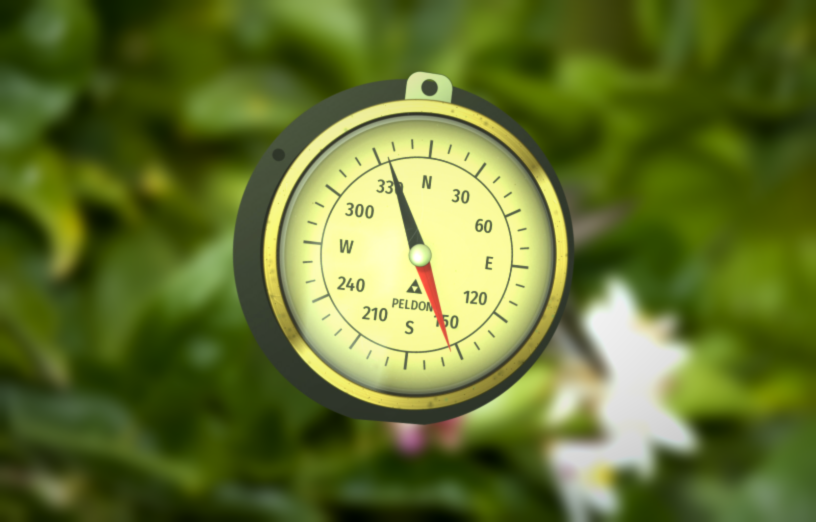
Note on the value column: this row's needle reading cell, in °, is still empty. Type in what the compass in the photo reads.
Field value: 155 °
